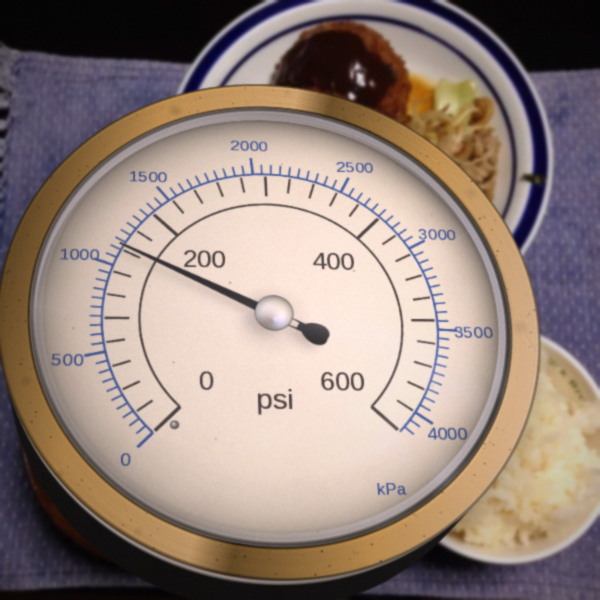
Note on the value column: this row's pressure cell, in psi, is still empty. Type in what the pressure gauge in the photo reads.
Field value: 160 psi
